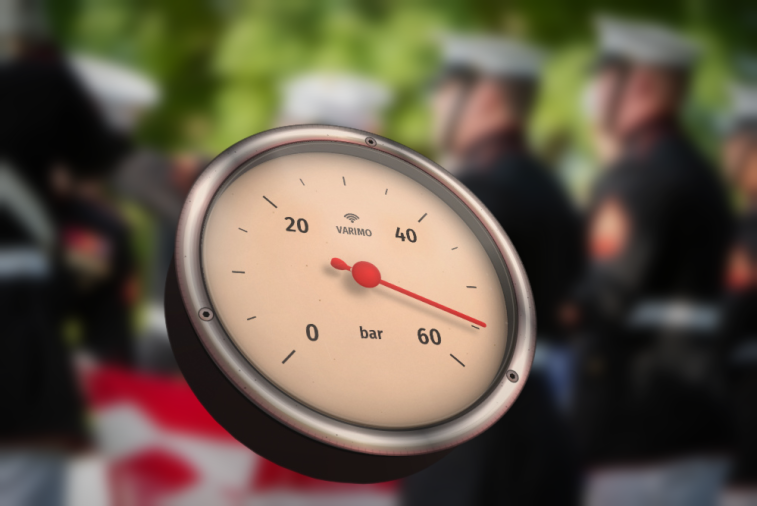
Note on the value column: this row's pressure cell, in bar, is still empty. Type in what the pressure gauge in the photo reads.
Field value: 55 bar
